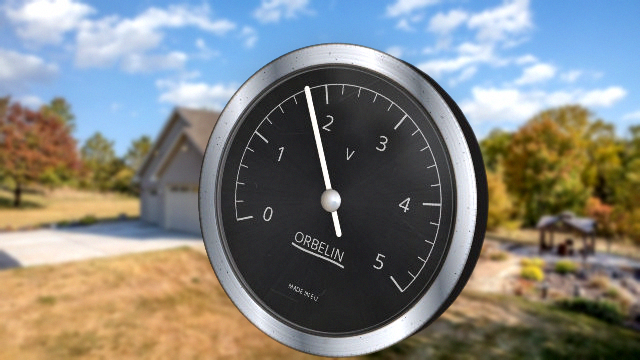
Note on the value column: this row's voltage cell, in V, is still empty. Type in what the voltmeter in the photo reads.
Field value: 1.8 V
